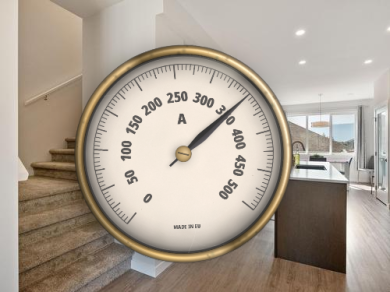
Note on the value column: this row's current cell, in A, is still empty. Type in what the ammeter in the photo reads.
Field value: 350 A
